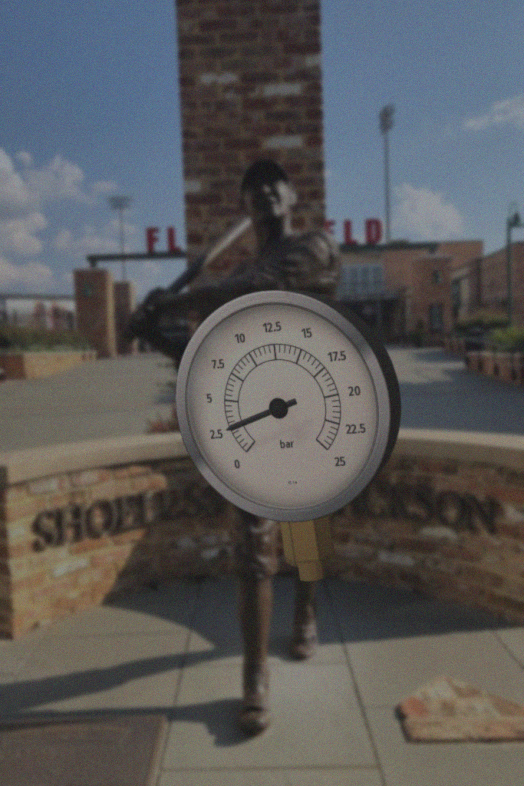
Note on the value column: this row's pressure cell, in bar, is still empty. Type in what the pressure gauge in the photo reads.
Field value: 2.5 bar
